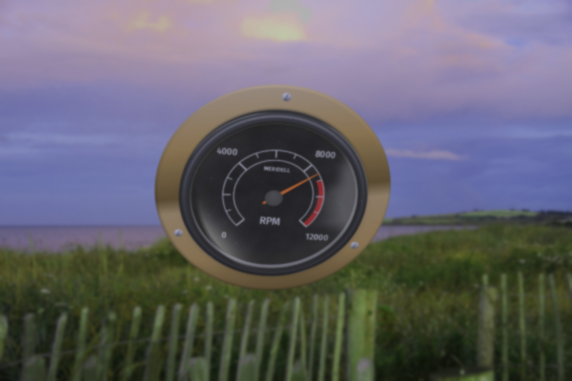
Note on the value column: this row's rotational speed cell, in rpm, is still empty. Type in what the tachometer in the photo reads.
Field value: 8500 rpm
